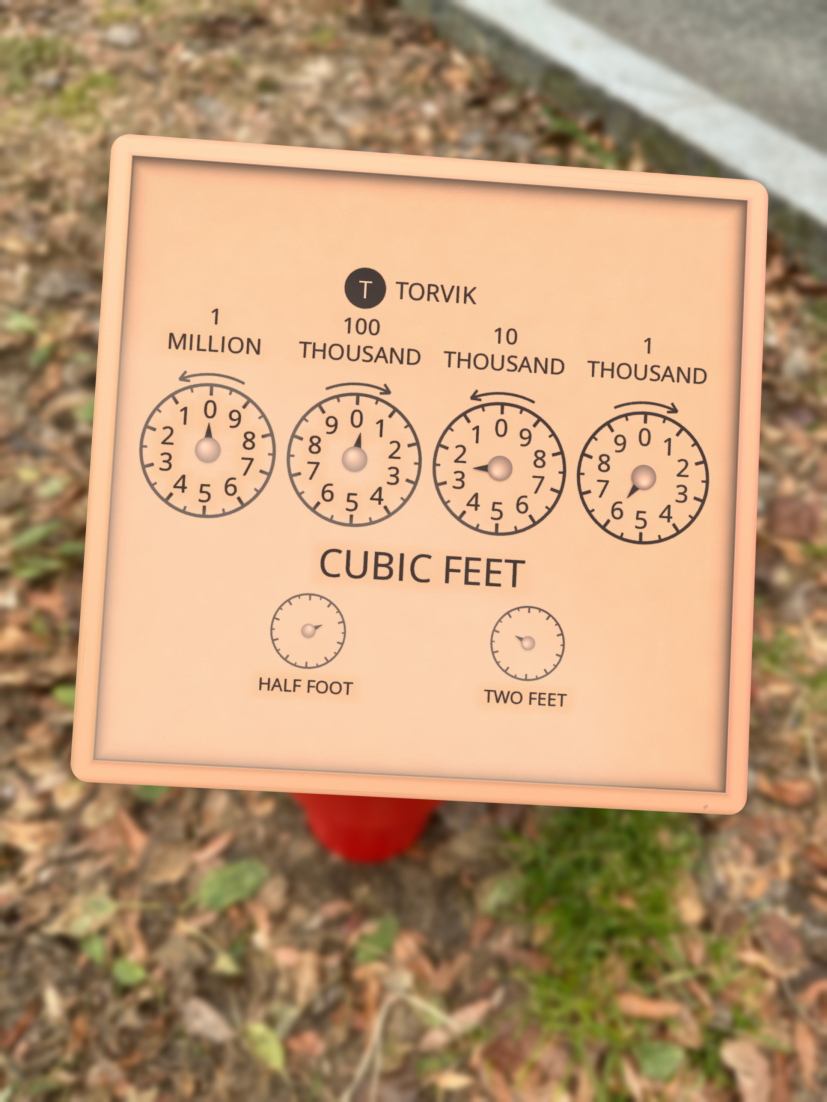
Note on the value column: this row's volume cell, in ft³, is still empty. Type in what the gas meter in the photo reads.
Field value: 2600 ft³
